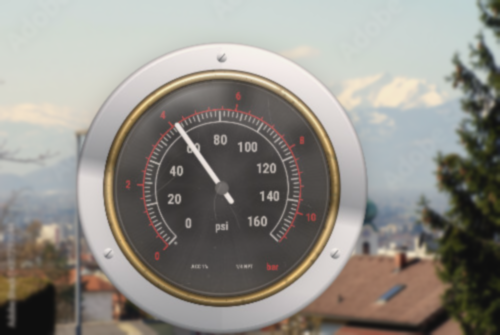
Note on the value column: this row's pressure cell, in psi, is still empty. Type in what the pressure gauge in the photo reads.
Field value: 60 psi
